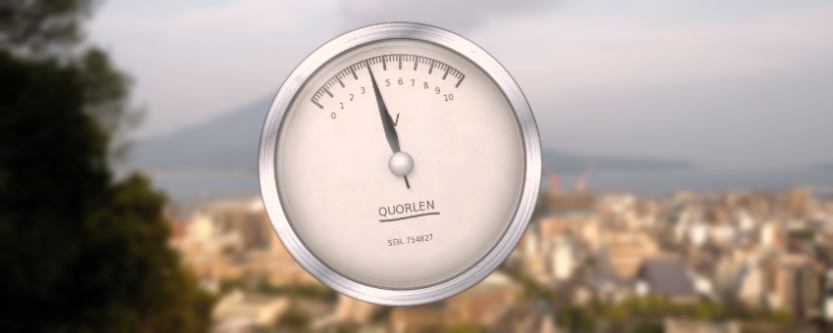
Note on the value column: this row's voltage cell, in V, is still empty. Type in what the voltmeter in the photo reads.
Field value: 4 V
